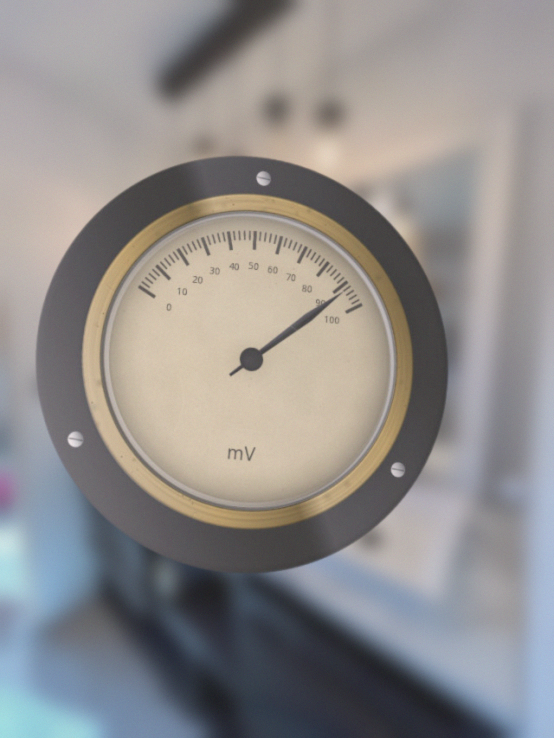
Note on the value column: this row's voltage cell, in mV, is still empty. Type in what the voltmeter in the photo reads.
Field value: 92 mV
